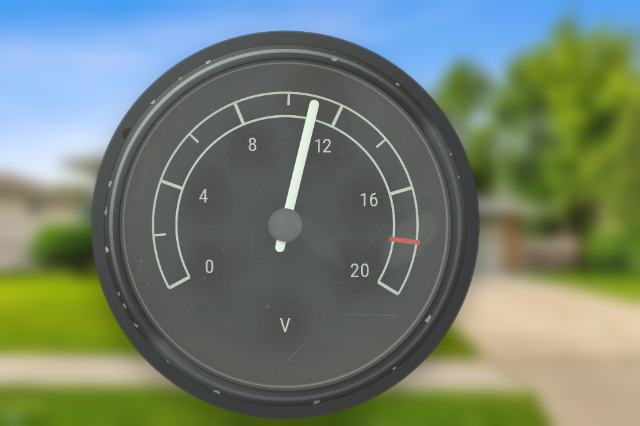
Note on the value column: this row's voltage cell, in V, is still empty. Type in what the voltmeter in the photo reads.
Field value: 11 V
